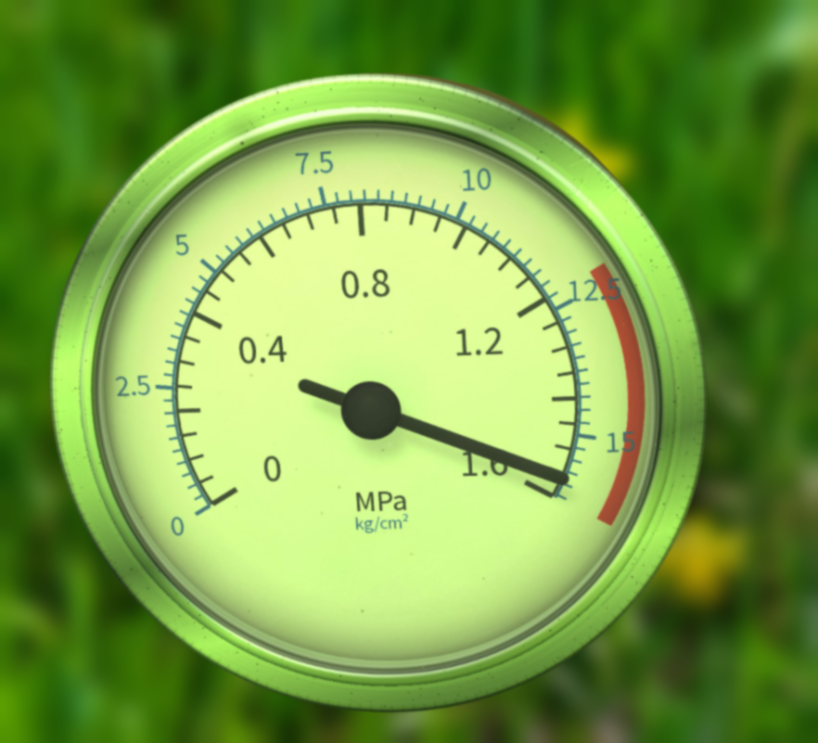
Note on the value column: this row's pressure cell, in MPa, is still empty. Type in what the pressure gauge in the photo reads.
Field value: 1.55 MPa
